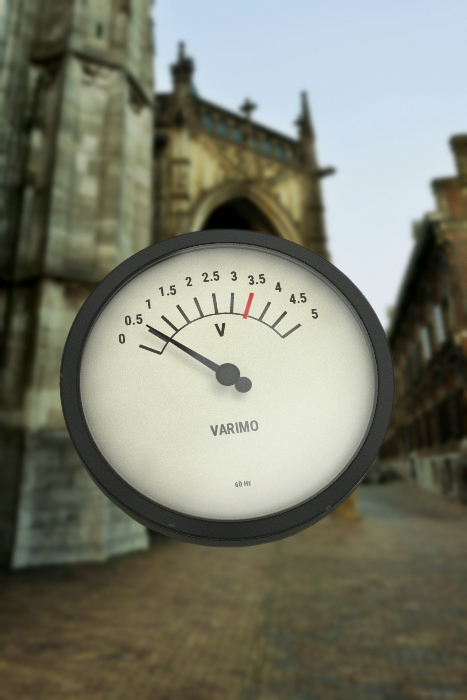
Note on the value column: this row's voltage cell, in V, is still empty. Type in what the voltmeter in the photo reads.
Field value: 0.5 V
